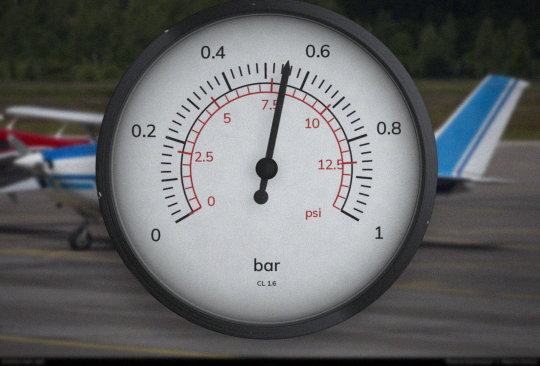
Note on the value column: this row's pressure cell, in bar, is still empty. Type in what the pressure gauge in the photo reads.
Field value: 0.55 bar
